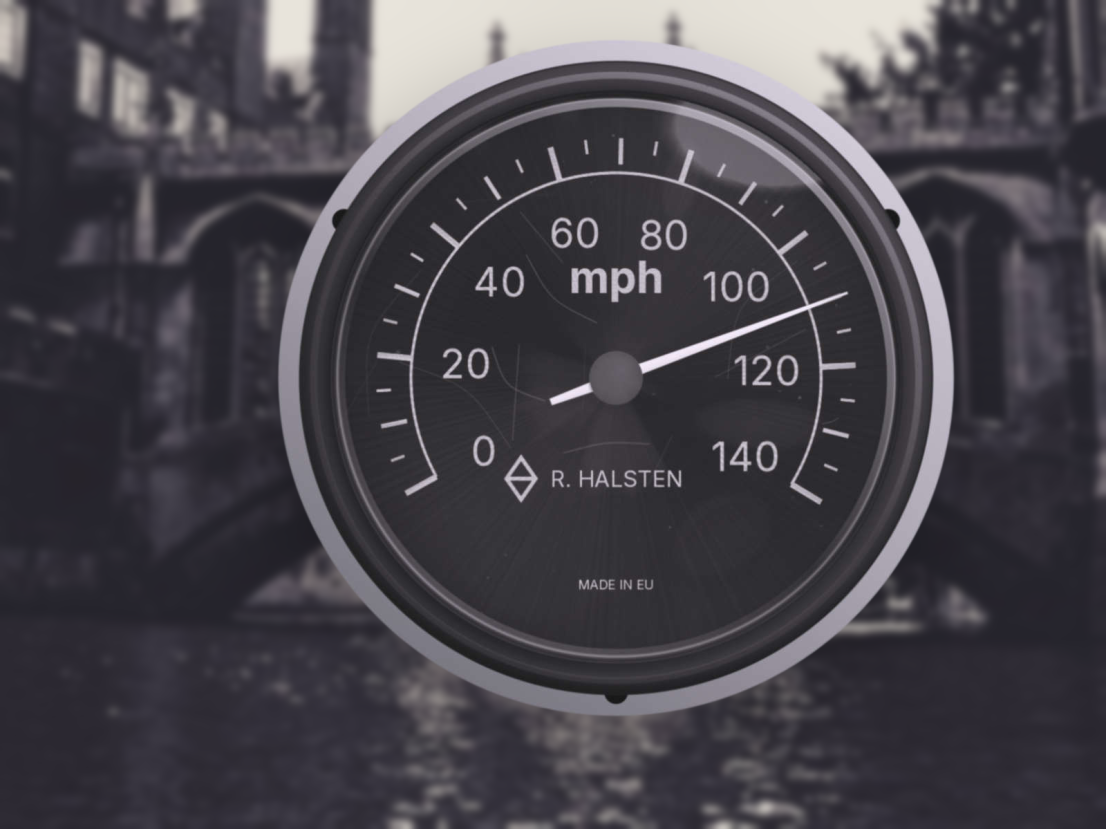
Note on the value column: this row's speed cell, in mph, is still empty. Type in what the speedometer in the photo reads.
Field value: 110 mph
